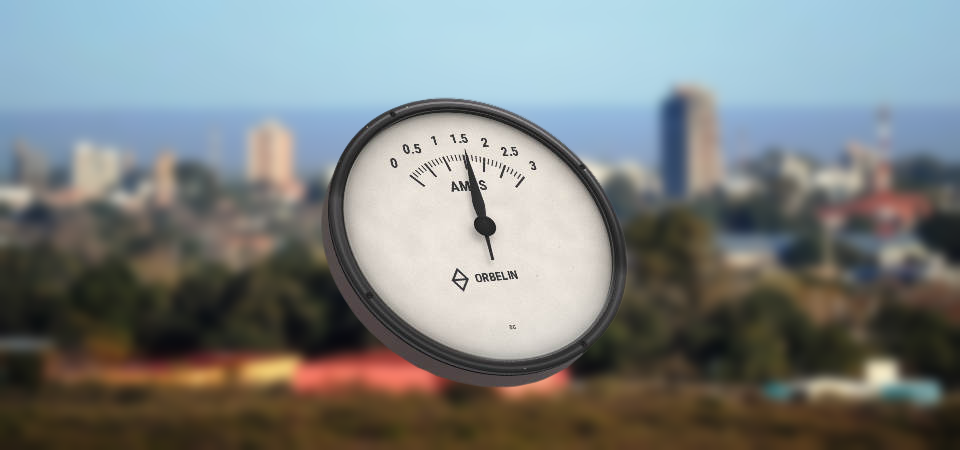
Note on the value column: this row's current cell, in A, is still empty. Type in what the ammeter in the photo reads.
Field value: 1.5 A
